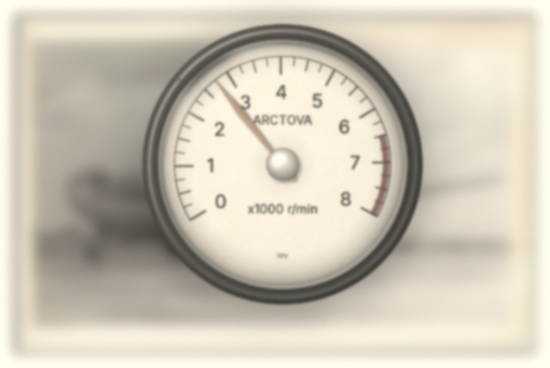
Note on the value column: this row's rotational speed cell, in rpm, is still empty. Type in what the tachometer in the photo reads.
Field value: 2750 rpm
